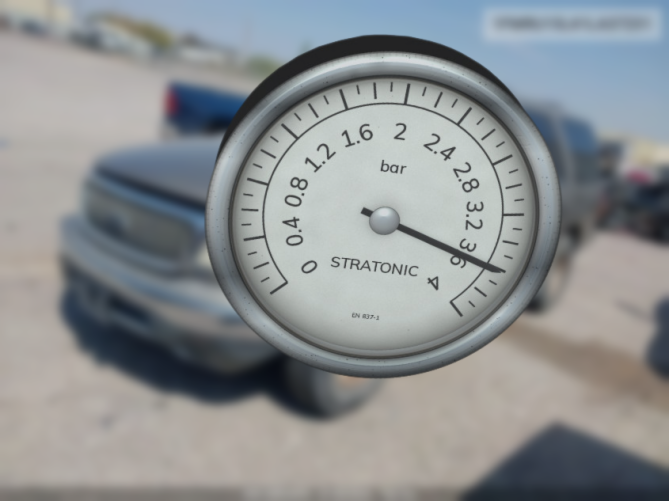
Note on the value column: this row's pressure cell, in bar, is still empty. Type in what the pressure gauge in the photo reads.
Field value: 3.6 bar
